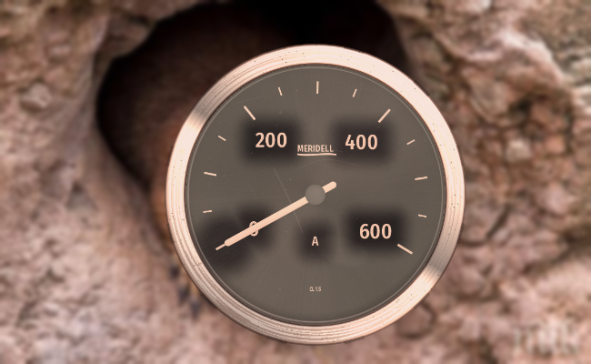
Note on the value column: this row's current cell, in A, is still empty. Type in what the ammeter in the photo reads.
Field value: 0 A
